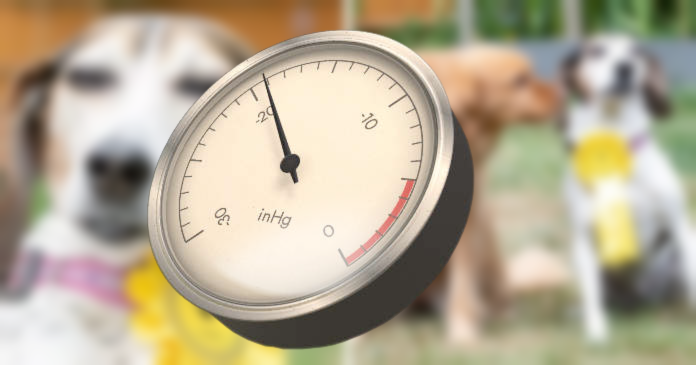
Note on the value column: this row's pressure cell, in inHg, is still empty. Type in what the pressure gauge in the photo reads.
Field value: -19 inHg
